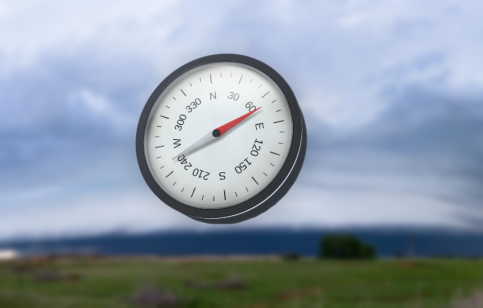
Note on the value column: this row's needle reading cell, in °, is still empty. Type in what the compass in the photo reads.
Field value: 70 °
